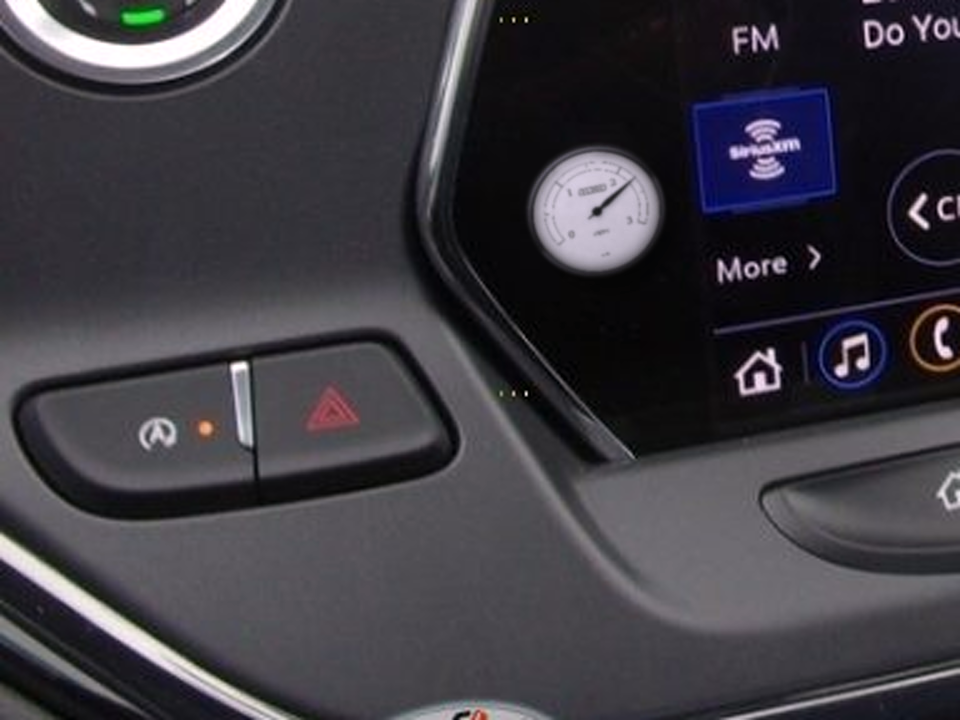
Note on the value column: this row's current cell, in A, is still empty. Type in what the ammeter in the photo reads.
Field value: 2.25 A
